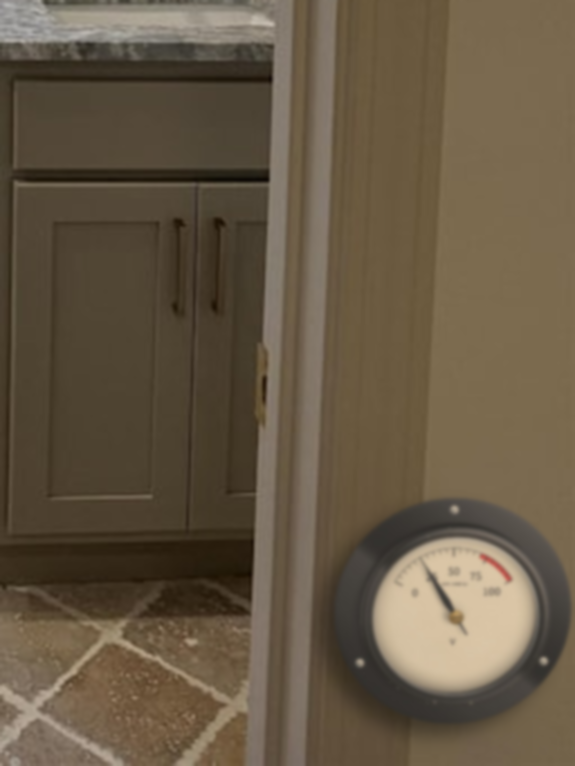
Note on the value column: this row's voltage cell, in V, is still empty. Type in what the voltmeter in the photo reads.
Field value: 25 V
